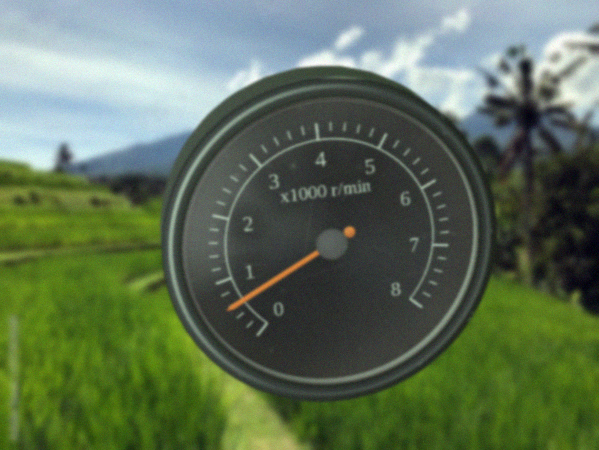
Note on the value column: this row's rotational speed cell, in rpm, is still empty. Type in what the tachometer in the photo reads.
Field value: 600 rpm
